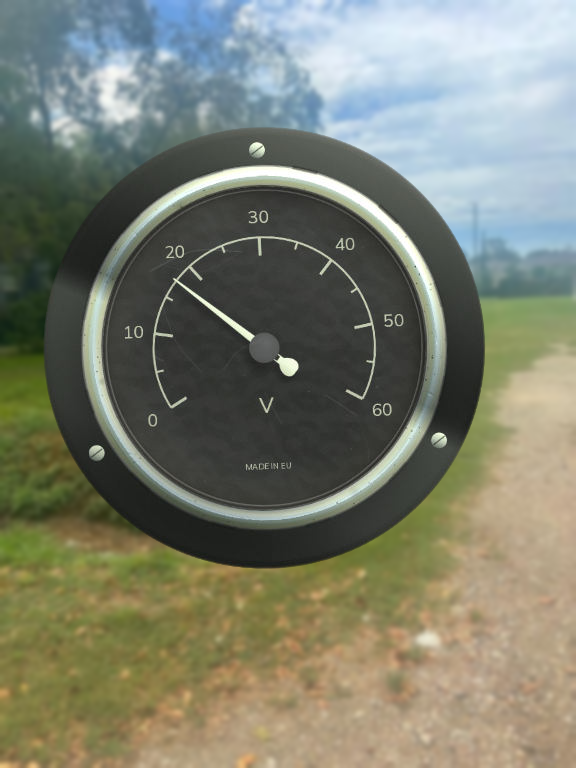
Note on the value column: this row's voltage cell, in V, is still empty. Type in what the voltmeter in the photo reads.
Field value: 17.5 V
